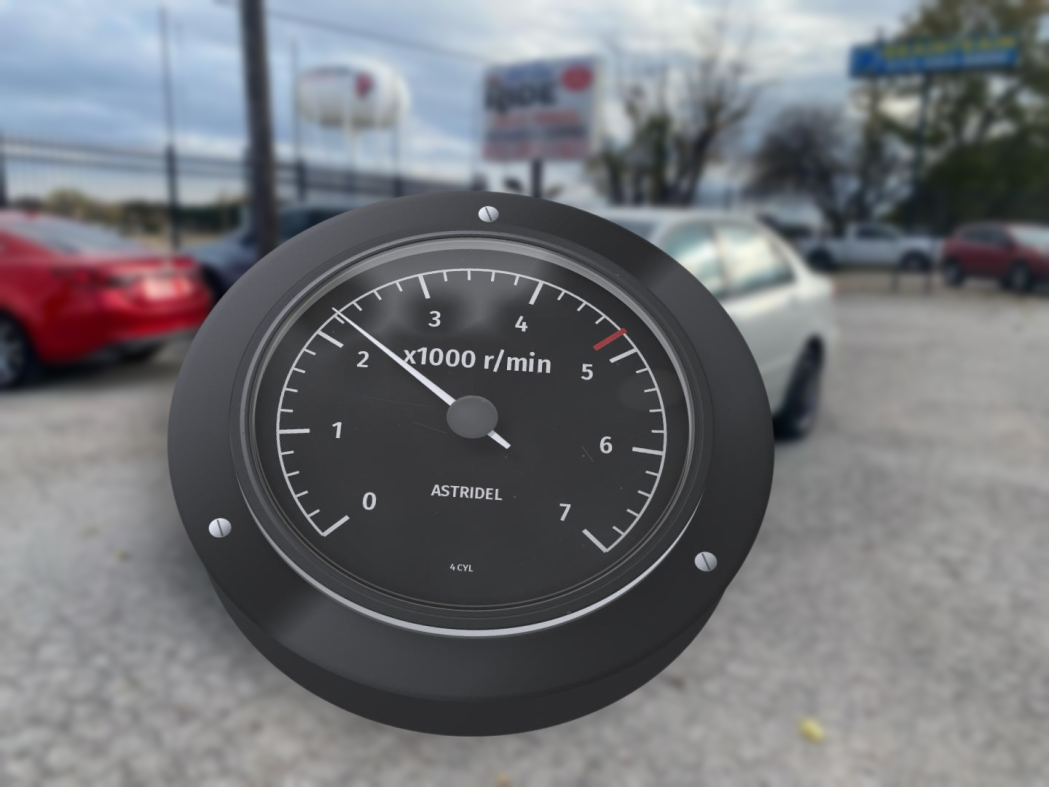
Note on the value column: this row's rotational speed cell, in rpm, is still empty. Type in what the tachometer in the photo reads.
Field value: 2200 rpm
